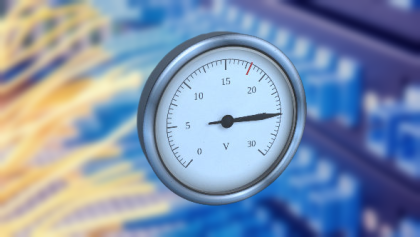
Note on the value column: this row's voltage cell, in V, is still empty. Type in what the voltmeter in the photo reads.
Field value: 25 V
